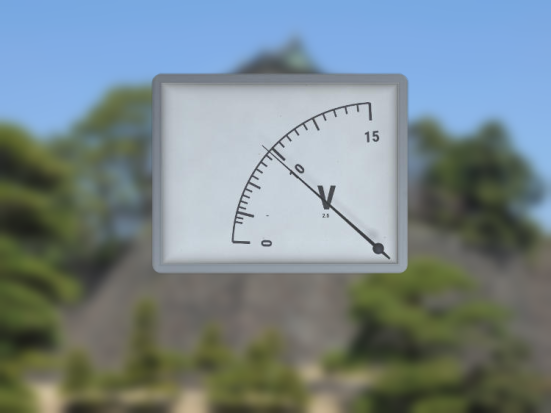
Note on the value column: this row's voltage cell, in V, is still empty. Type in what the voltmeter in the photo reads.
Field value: 9.75 V
